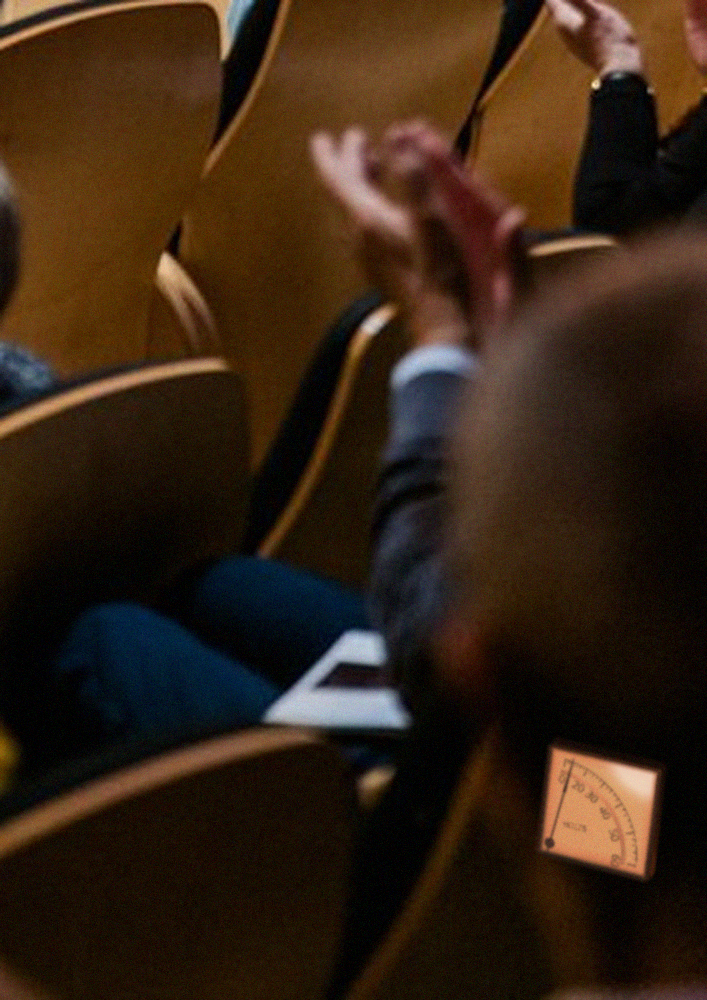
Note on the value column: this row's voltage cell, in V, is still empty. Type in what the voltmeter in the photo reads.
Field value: 10 V
